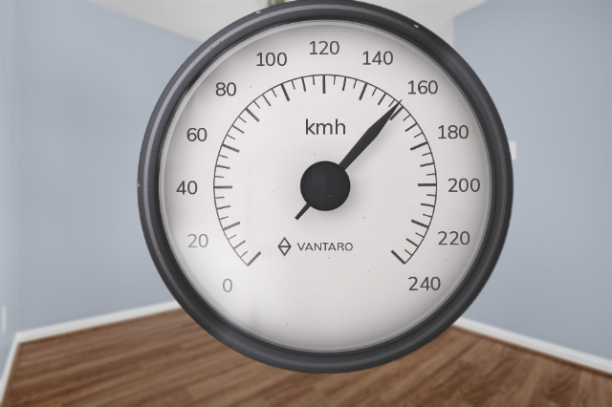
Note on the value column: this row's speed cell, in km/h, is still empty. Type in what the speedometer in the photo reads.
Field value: 157.5 km/h
